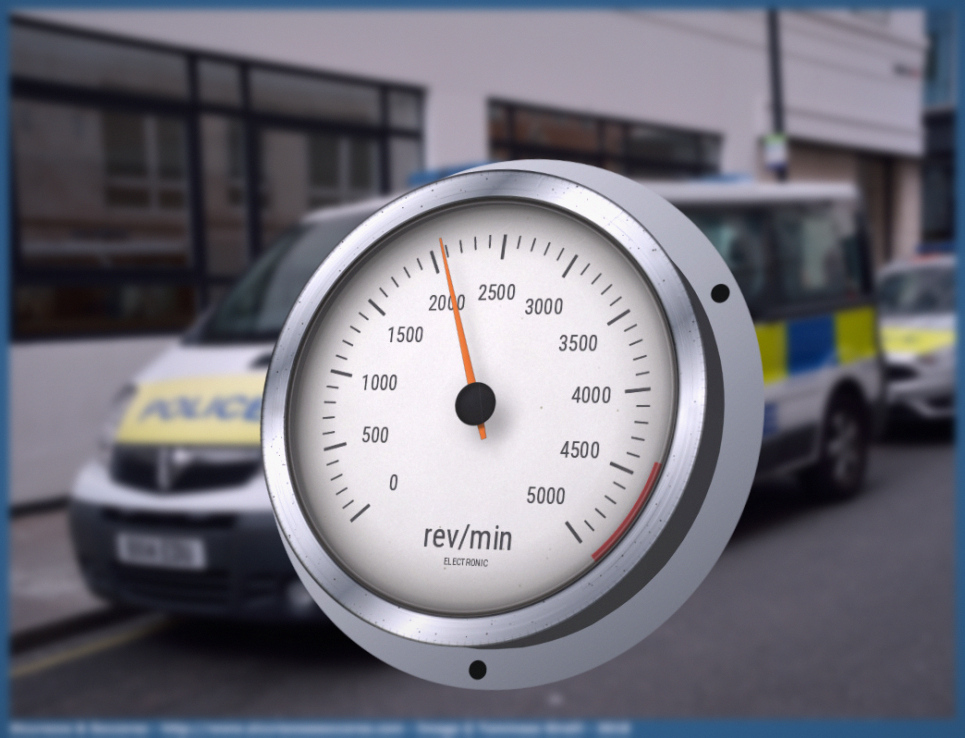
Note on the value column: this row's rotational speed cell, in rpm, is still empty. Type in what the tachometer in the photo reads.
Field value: 2100 rpm
